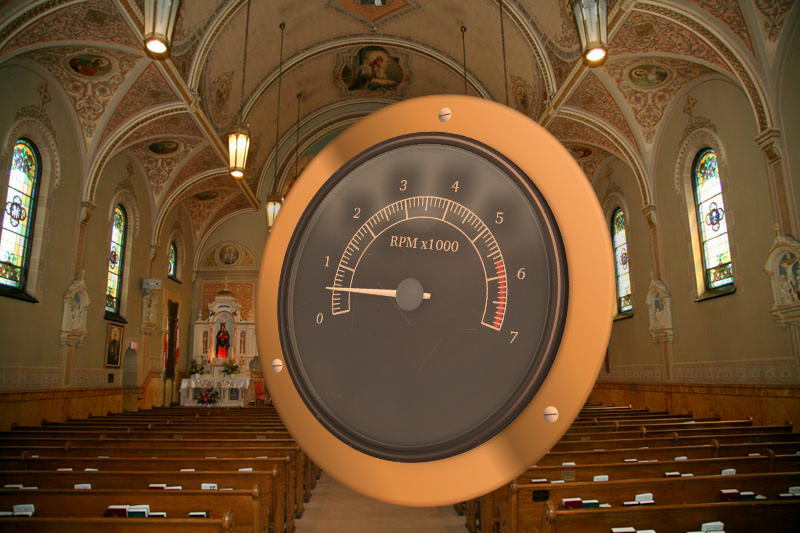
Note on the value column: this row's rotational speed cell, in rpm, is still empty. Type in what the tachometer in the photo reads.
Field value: 500 rpm
